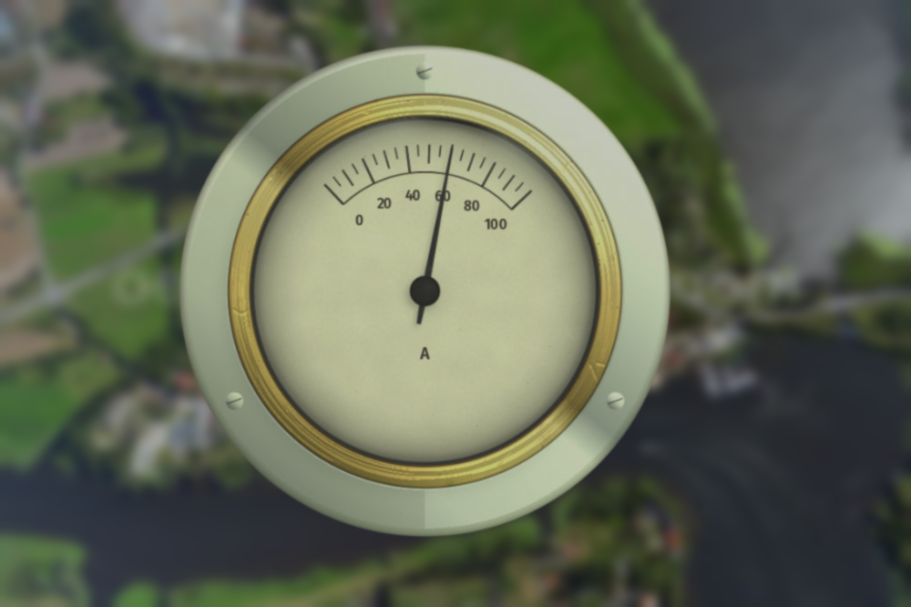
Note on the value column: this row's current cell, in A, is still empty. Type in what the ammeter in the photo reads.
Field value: 60 A
